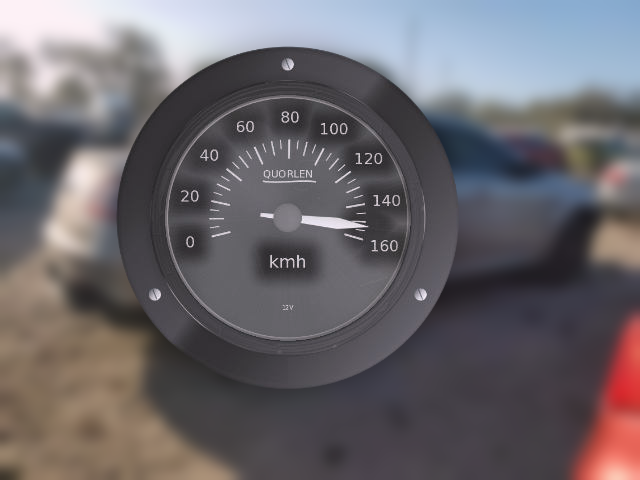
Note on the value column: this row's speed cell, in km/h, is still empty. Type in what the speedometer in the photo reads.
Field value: 152.5 km/h
